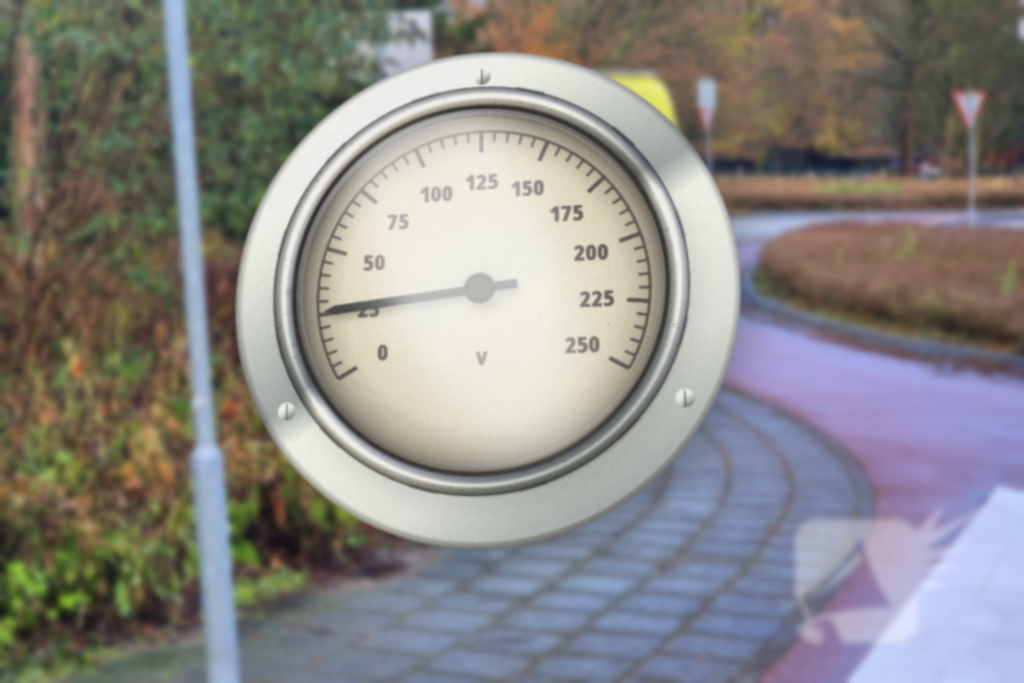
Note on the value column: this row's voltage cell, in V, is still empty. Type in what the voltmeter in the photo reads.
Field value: 25 V
